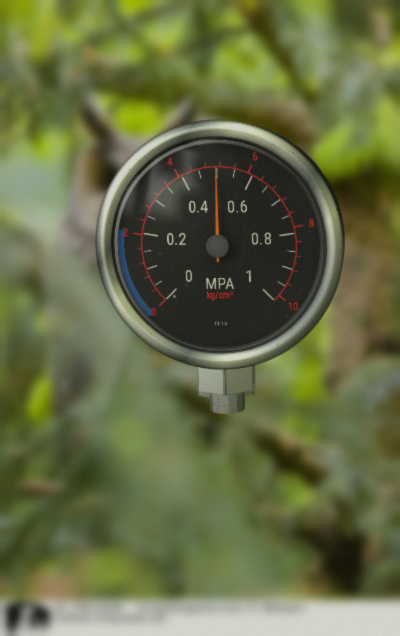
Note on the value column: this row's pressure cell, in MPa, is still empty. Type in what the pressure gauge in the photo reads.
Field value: 0.5 MPa
